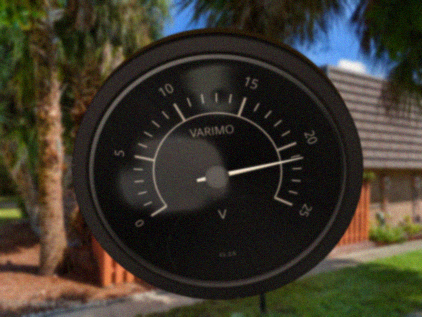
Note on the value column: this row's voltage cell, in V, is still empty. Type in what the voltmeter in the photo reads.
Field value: 21 V
